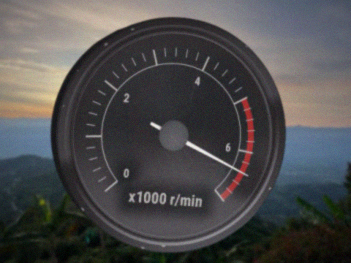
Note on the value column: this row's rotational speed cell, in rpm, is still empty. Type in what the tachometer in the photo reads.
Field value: 6400 rpm
